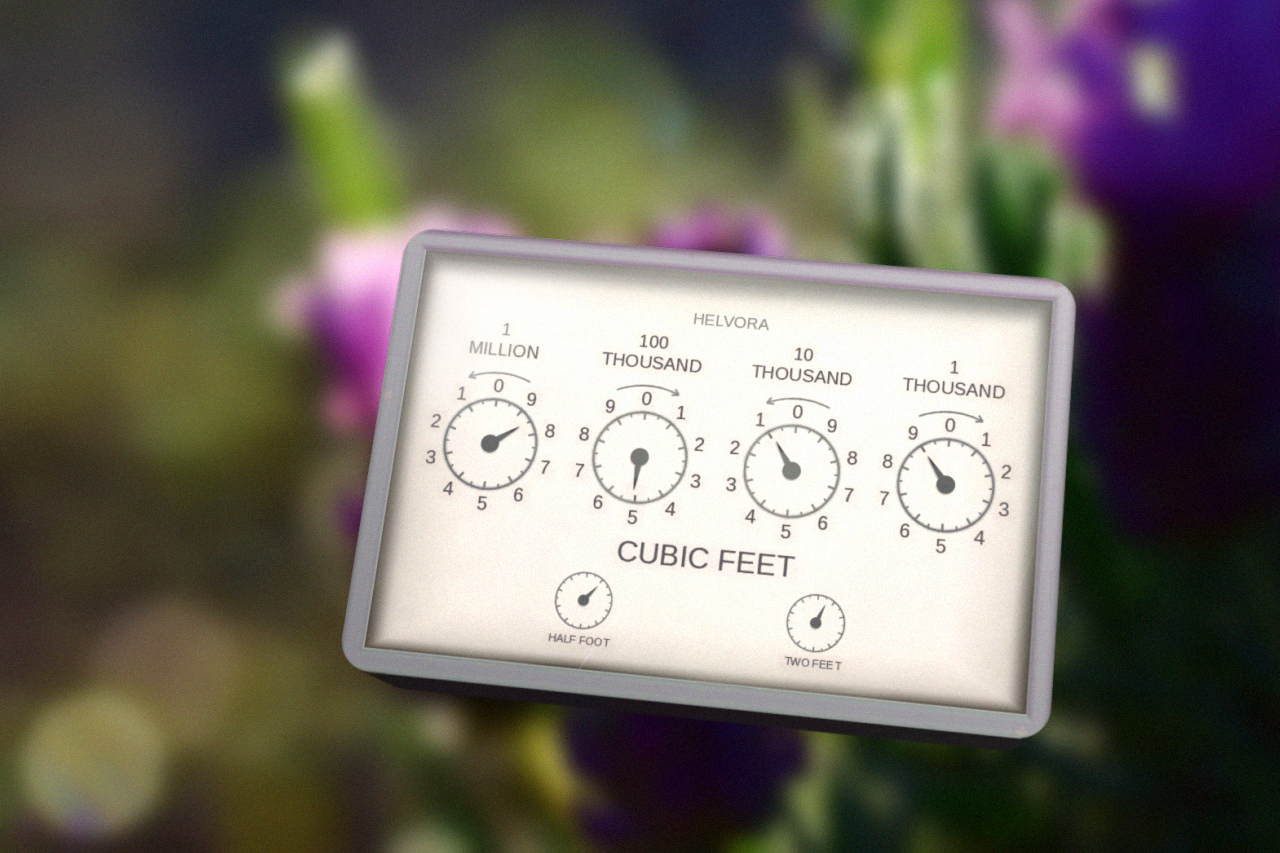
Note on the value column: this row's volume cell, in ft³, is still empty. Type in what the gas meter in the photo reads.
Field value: 850900 ft³
